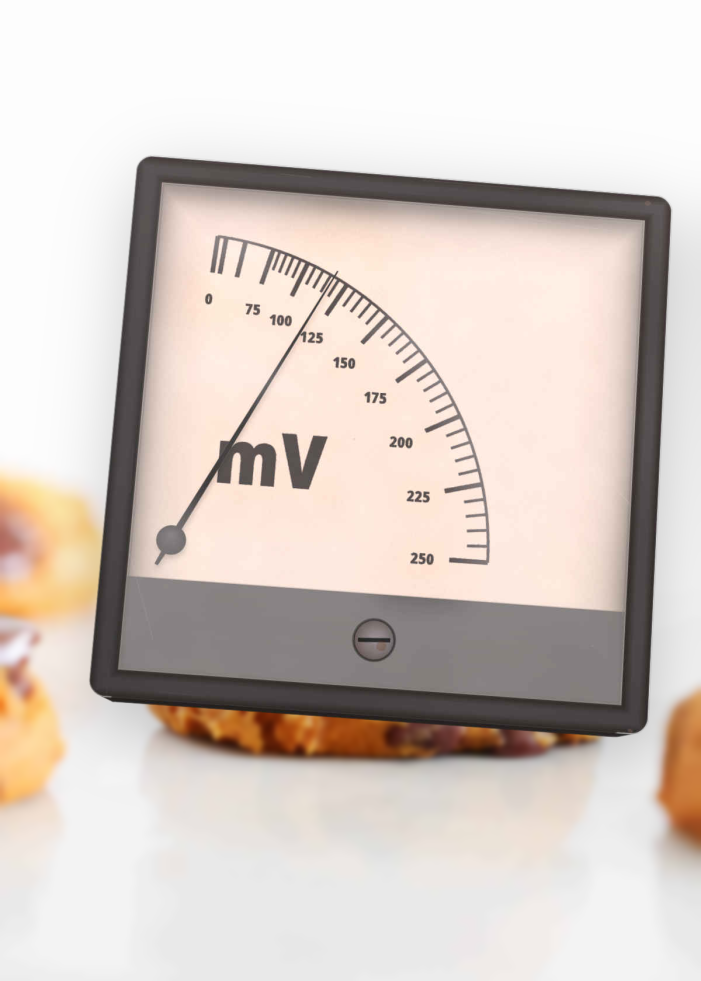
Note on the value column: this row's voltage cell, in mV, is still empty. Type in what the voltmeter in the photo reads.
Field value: 117.5 mV
